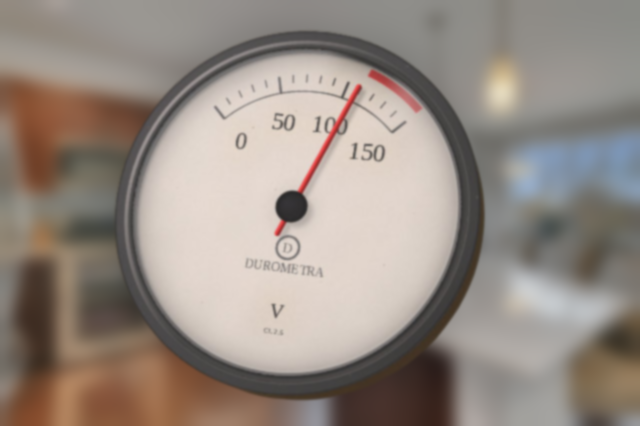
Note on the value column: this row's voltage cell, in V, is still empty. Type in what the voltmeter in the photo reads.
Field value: 110 V
